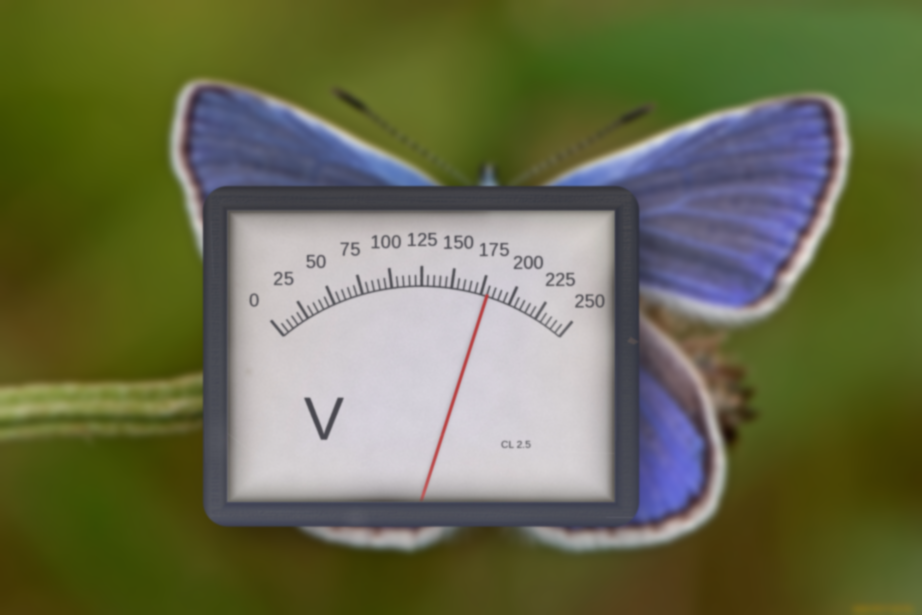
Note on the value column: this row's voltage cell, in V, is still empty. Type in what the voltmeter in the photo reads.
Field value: 180 V
